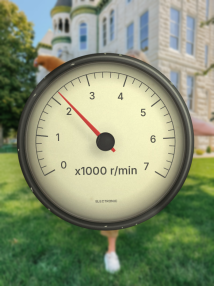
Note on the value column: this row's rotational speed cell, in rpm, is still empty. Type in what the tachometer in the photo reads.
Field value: 2200 rpm
